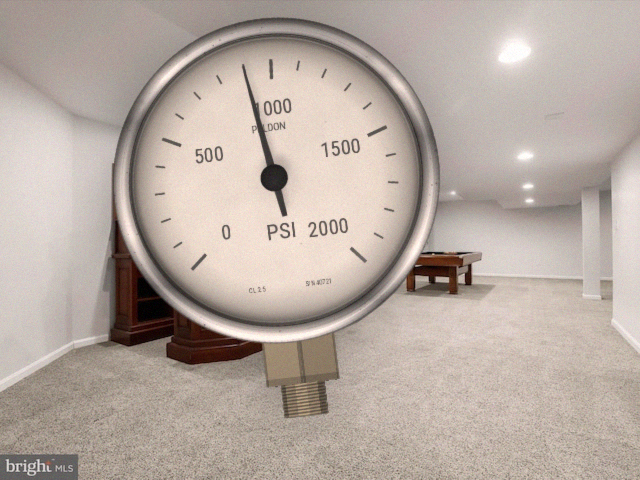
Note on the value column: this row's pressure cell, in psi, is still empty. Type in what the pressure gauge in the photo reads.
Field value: 900 psi
